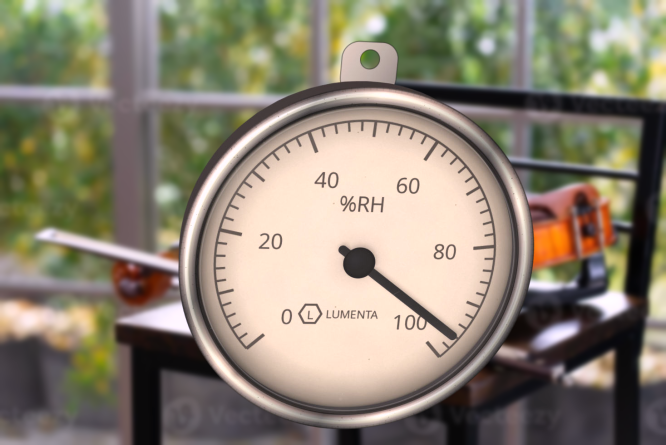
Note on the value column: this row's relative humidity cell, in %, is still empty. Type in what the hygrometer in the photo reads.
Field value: 96 %
